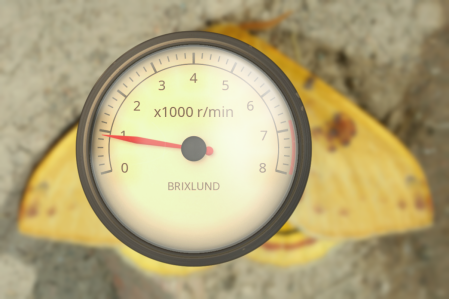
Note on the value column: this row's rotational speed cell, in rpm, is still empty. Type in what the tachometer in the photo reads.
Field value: 900 rpm
